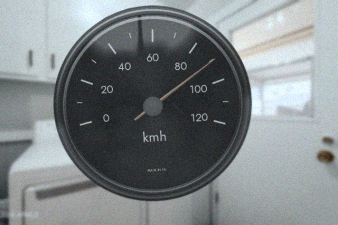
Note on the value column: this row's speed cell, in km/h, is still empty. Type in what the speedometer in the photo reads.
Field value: 90 km/h
